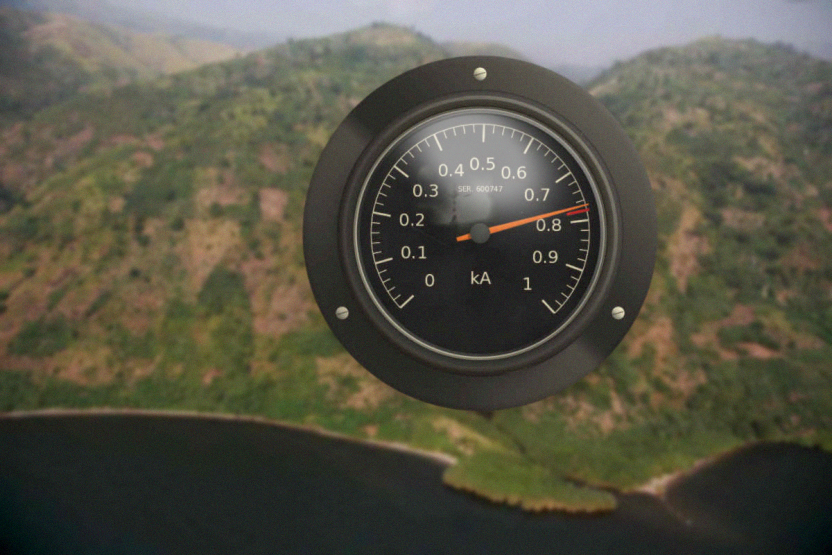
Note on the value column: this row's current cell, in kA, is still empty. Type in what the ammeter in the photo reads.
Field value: 0.77 kA
